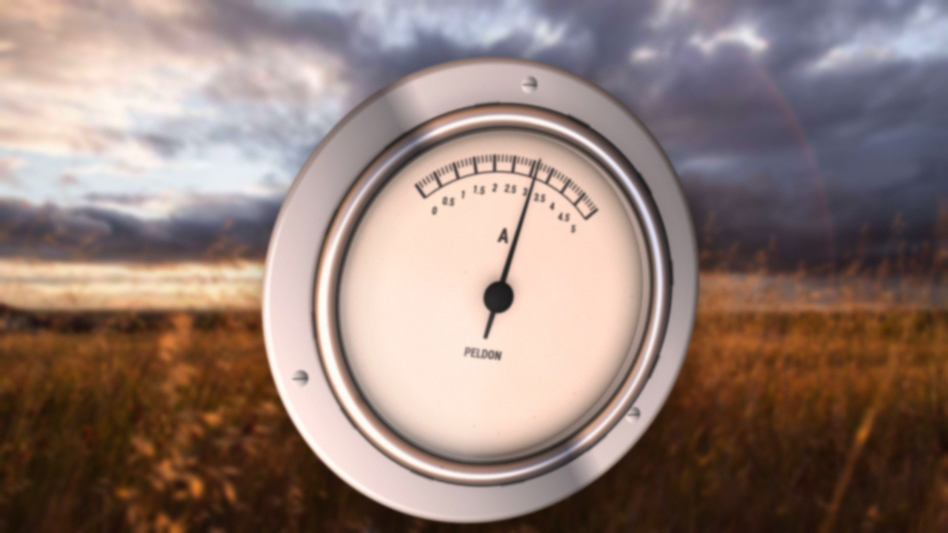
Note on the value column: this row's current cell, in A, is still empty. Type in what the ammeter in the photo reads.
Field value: 3 A
